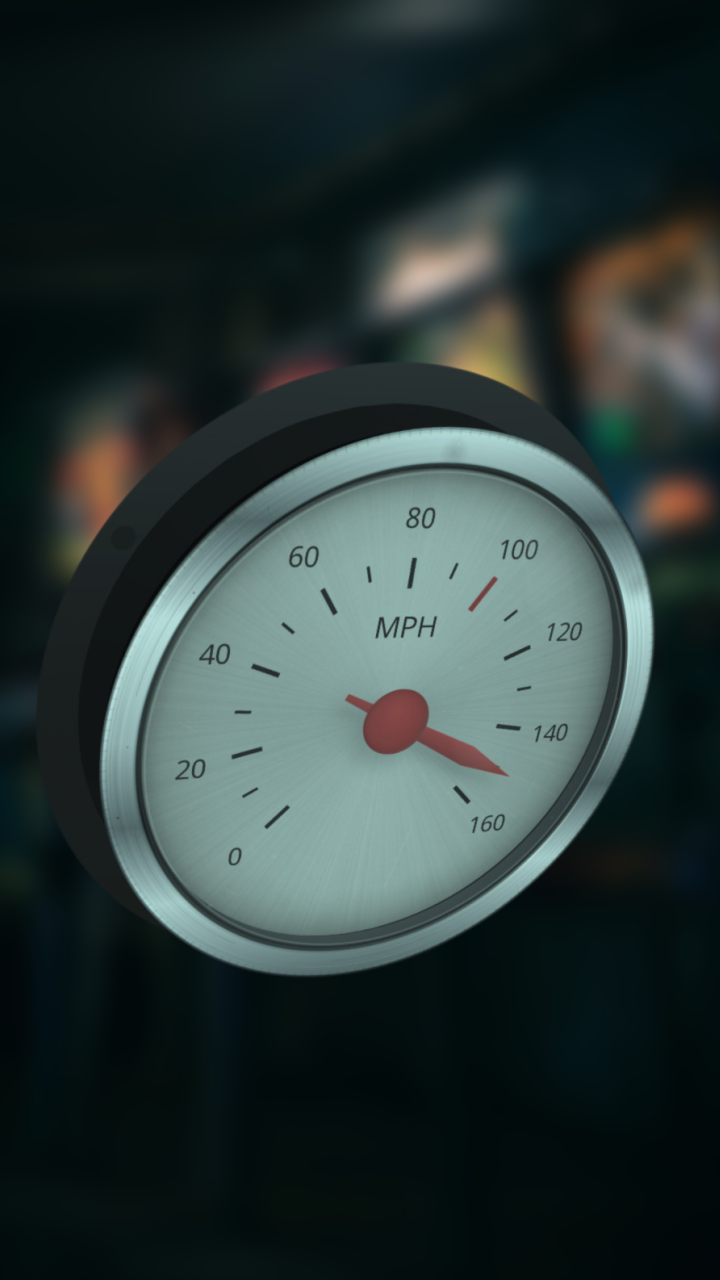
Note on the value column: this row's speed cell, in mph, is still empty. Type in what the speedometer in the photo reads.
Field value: 150 mph
